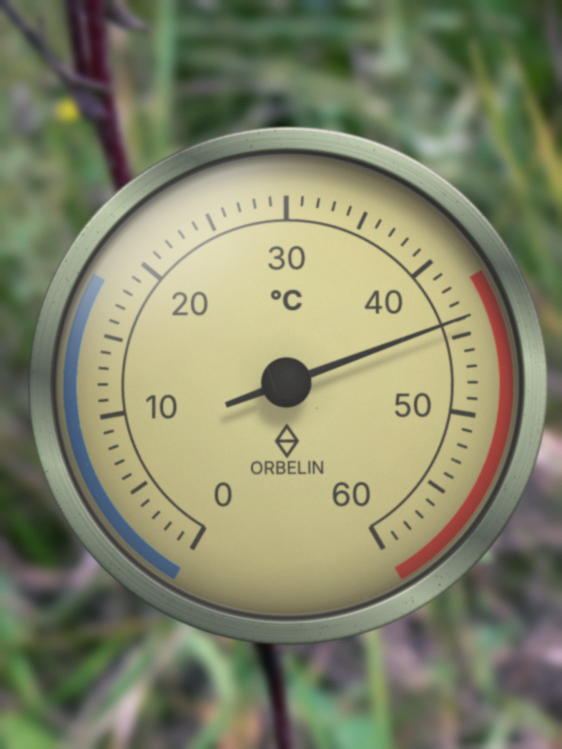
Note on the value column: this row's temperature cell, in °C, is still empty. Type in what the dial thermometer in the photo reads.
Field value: 44 °C
